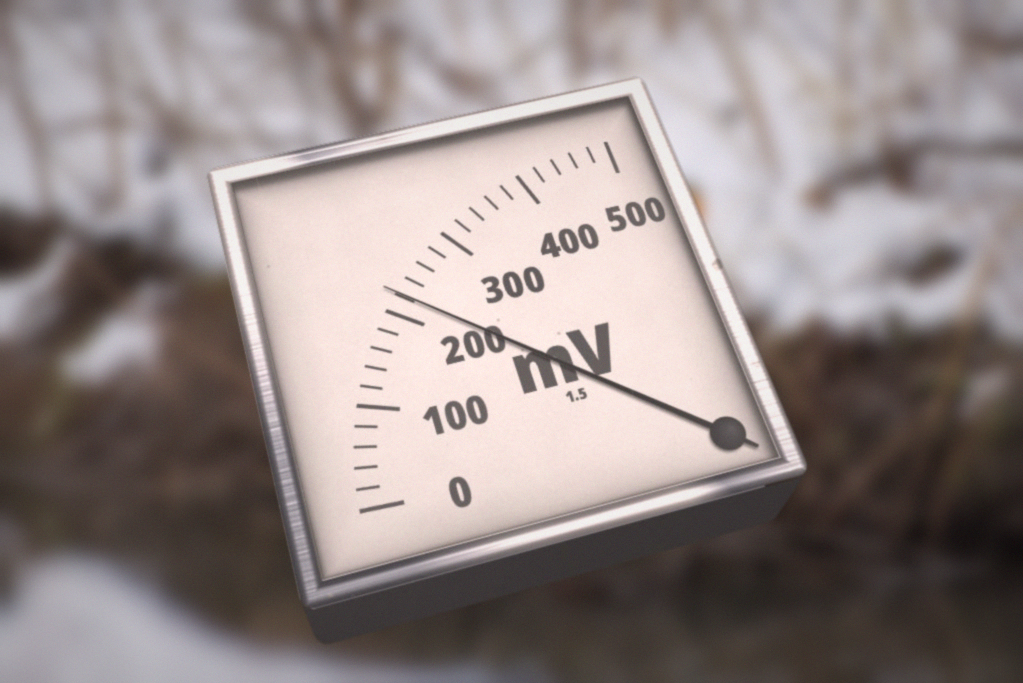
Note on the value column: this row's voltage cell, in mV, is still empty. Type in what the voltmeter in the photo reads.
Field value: 220 mV
